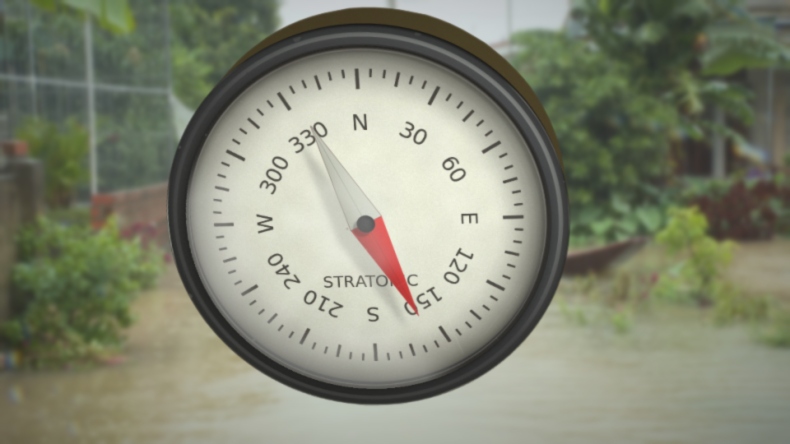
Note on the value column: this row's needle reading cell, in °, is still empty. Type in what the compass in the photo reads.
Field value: 155 °
